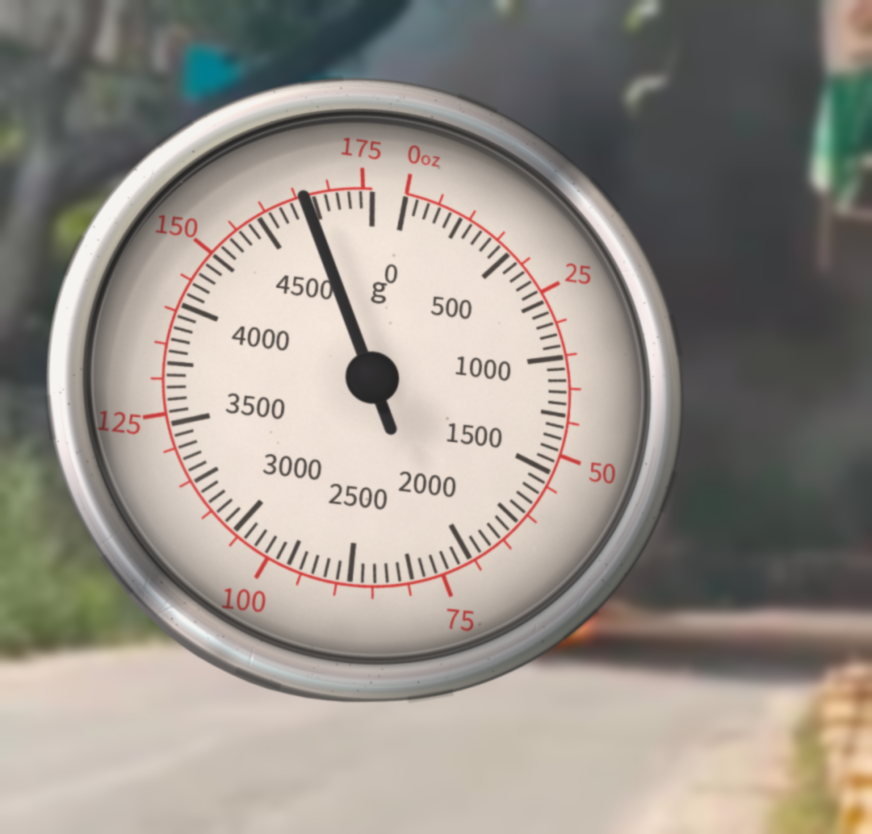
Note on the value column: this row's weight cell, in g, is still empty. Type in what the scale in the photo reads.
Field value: 4700 g
